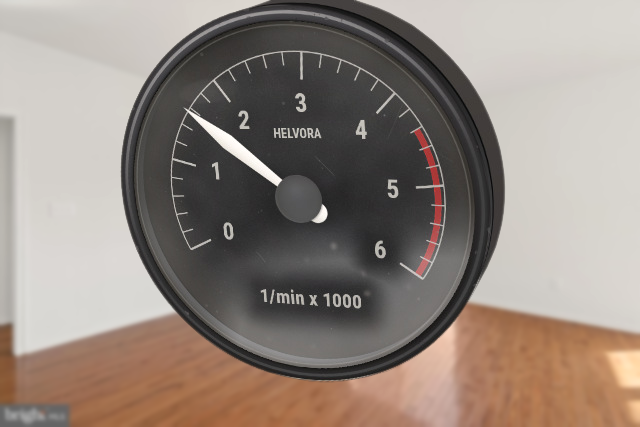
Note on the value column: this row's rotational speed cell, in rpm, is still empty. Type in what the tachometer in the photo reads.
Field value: 1600 rpm
